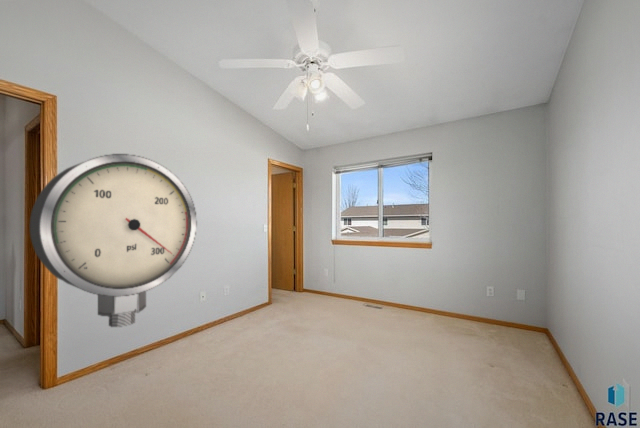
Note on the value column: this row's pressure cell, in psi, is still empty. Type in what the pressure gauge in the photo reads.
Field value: 290 psi
